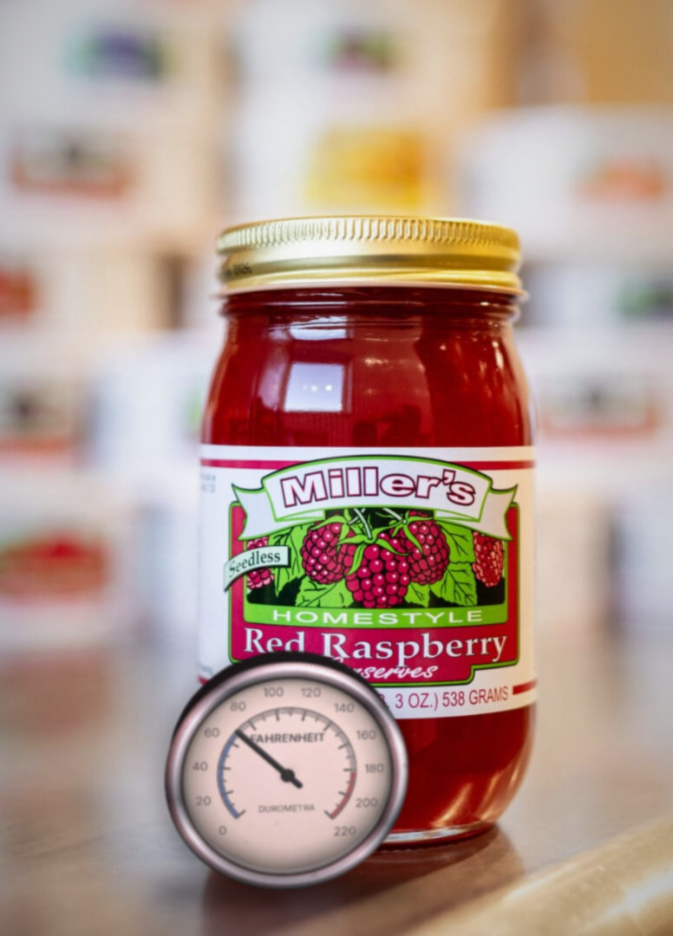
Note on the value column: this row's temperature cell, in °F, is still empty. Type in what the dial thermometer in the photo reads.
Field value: 70 °F
